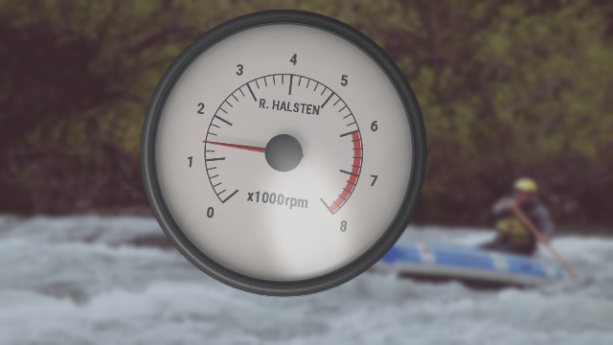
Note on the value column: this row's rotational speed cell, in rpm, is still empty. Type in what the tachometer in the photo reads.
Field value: 1400 rpm
